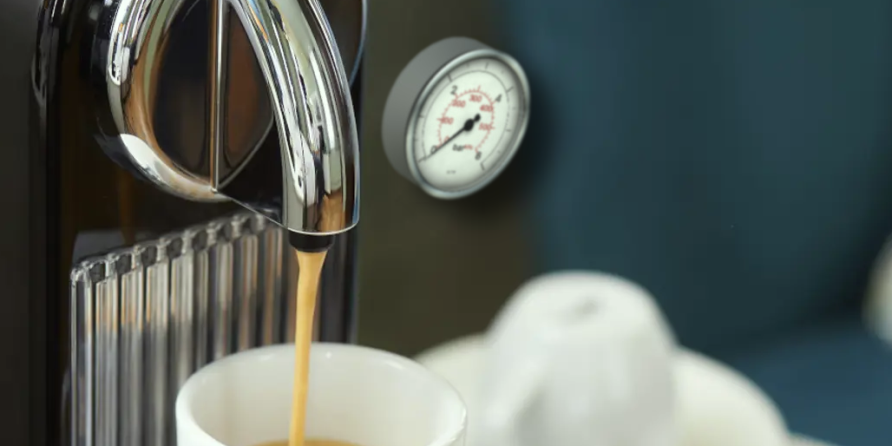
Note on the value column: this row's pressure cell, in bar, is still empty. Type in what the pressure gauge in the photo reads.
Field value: 0 bar
